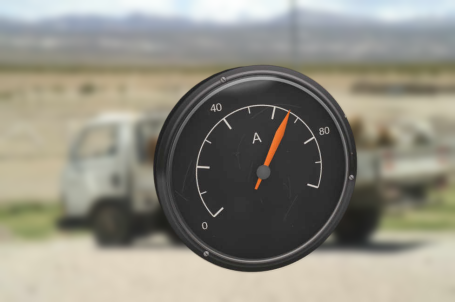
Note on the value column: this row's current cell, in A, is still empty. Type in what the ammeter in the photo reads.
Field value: 65 A
